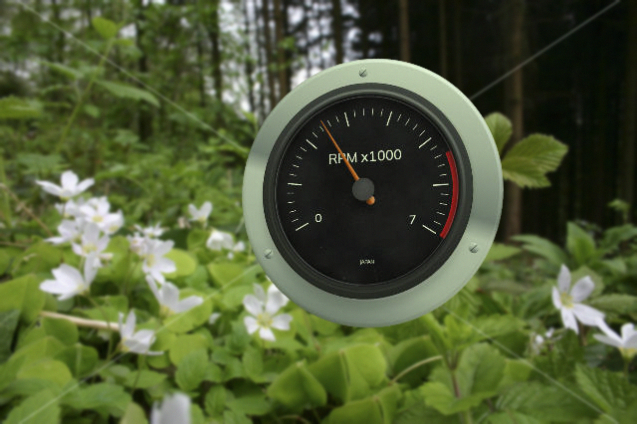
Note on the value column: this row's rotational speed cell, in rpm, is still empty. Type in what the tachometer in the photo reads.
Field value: 2500 rpm
